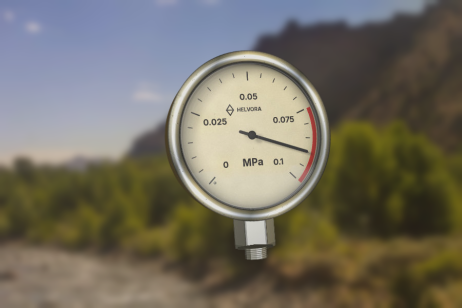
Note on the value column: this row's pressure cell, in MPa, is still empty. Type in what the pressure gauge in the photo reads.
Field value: 0.09 MPa
